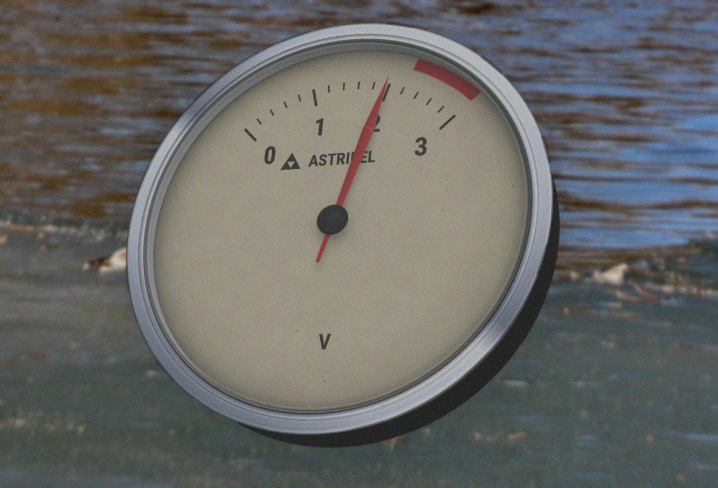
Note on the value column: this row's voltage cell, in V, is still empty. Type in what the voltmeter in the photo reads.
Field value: 2 V
